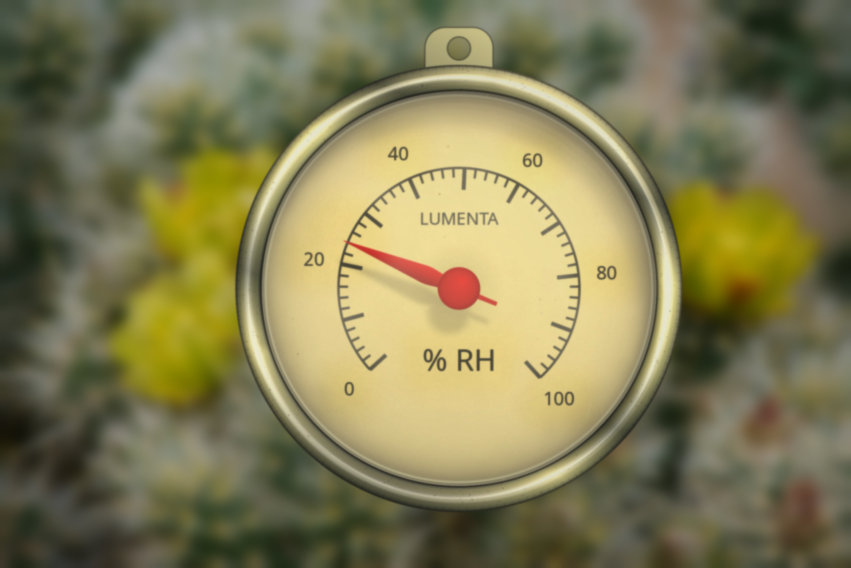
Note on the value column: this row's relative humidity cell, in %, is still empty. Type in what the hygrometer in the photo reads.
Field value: 24 %
